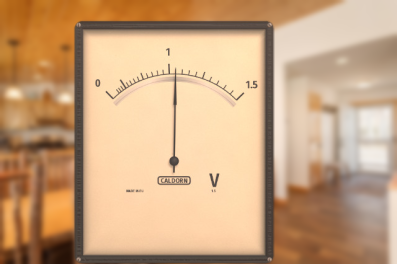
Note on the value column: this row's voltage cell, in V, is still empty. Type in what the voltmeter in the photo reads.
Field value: 1.05 V
